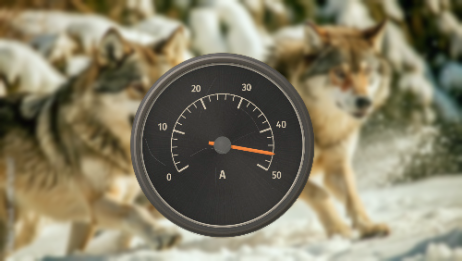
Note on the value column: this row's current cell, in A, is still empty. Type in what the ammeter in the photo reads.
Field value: 46 A
